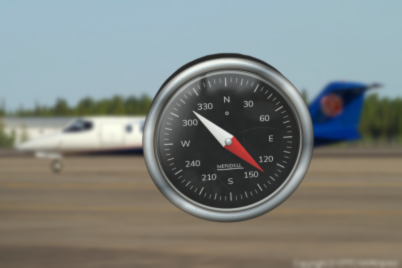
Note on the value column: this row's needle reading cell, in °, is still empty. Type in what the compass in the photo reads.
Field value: 135 °
